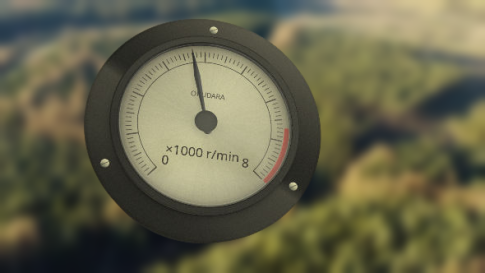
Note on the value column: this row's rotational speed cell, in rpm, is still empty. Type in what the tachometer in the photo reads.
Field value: 3700 rpm
